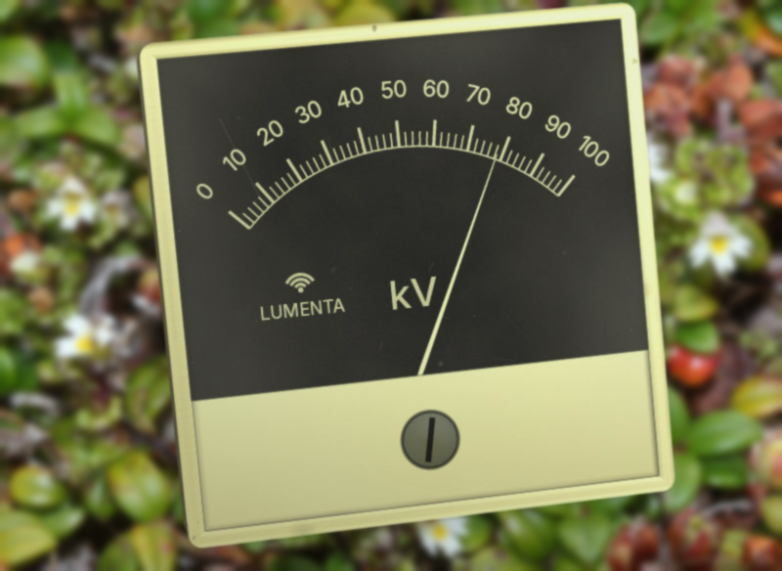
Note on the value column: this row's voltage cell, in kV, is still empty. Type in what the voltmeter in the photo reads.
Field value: 78 kV
